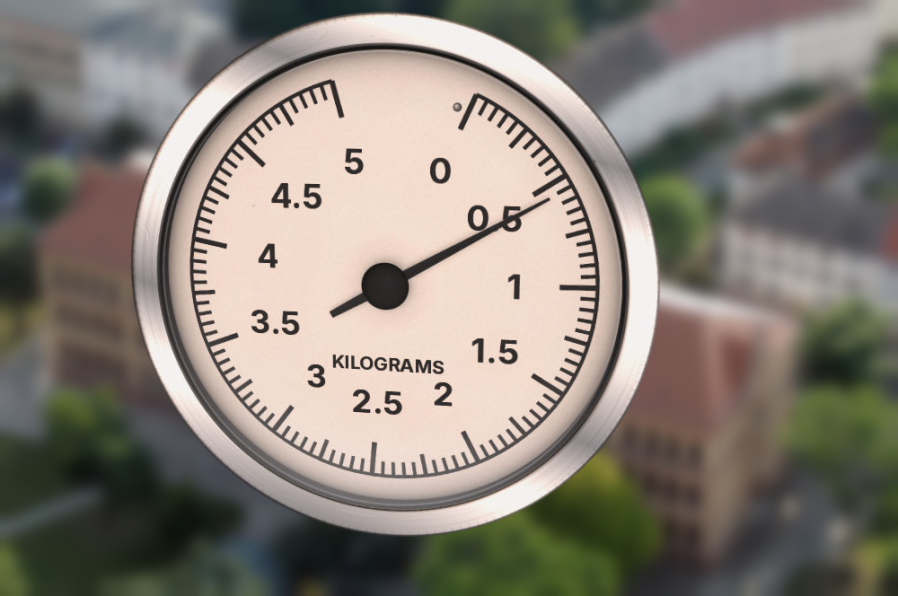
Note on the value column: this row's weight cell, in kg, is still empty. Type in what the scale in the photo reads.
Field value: 0.55 kg
